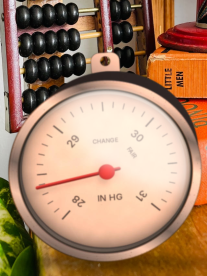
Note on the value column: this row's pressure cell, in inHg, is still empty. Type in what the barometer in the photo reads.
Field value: 28.4 inHg
